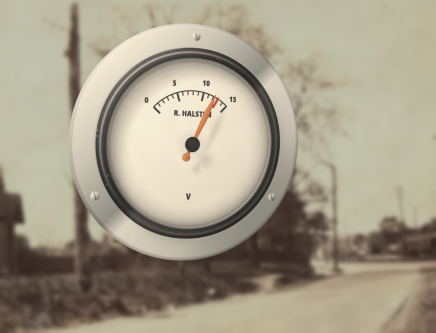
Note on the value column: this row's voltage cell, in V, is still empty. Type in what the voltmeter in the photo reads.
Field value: 12 V
